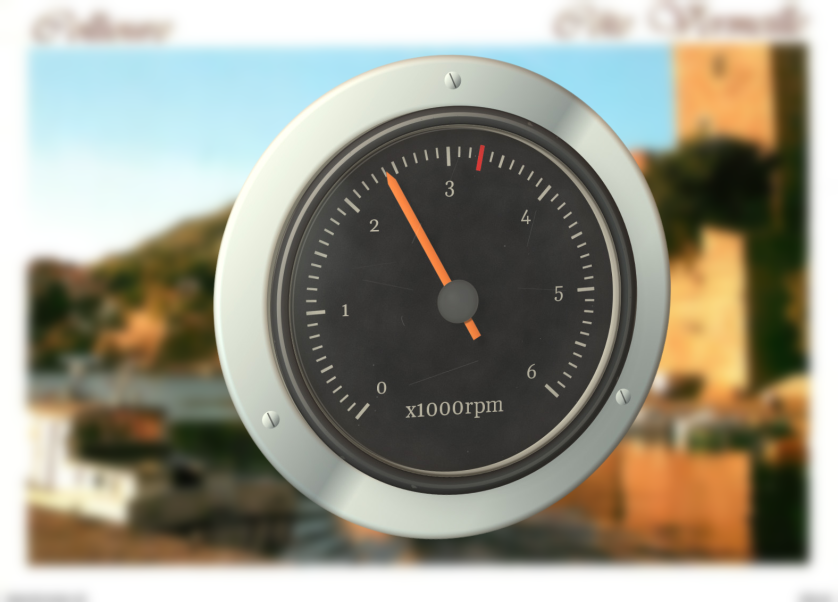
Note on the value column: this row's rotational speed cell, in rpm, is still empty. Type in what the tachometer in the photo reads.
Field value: 2400 rpm
